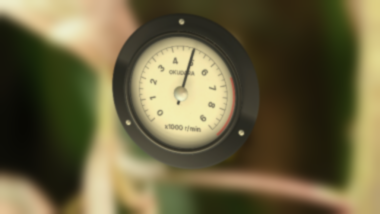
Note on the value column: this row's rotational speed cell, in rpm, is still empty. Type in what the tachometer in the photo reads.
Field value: 5000 rpm
